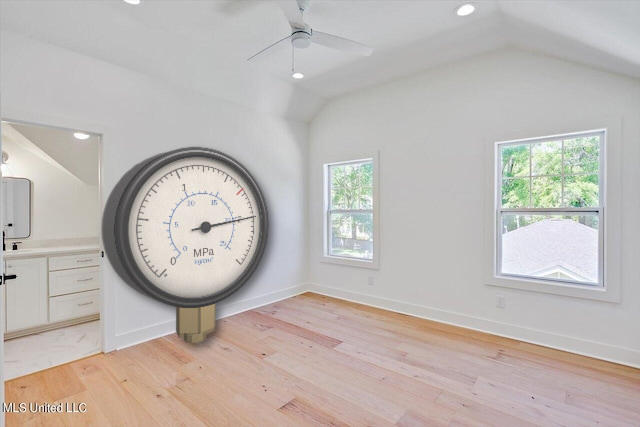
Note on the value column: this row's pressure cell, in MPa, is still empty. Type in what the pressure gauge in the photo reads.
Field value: 2 MPa
